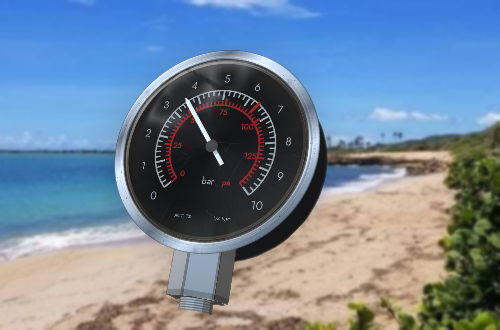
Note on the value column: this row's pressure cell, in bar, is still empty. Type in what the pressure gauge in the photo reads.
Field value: 3.6 bar
